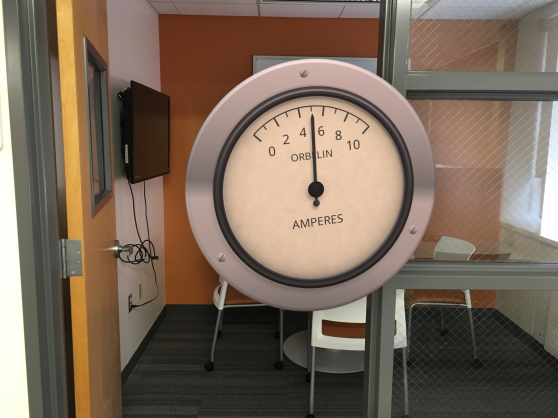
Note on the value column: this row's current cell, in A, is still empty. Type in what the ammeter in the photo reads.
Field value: 5 A
